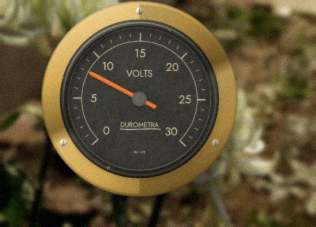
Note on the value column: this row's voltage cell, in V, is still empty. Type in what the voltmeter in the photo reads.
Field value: 8 V
